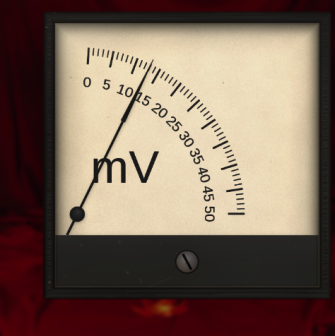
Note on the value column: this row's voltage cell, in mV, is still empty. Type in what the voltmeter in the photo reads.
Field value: 13 mV
